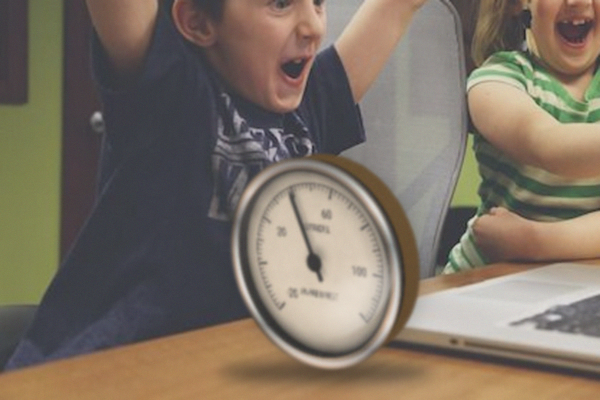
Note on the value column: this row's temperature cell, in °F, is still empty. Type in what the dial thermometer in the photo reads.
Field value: 40 °F
